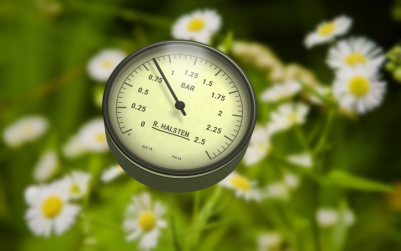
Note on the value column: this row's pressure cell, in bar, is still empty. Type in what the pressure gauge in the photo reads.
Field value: 0.85 bar
